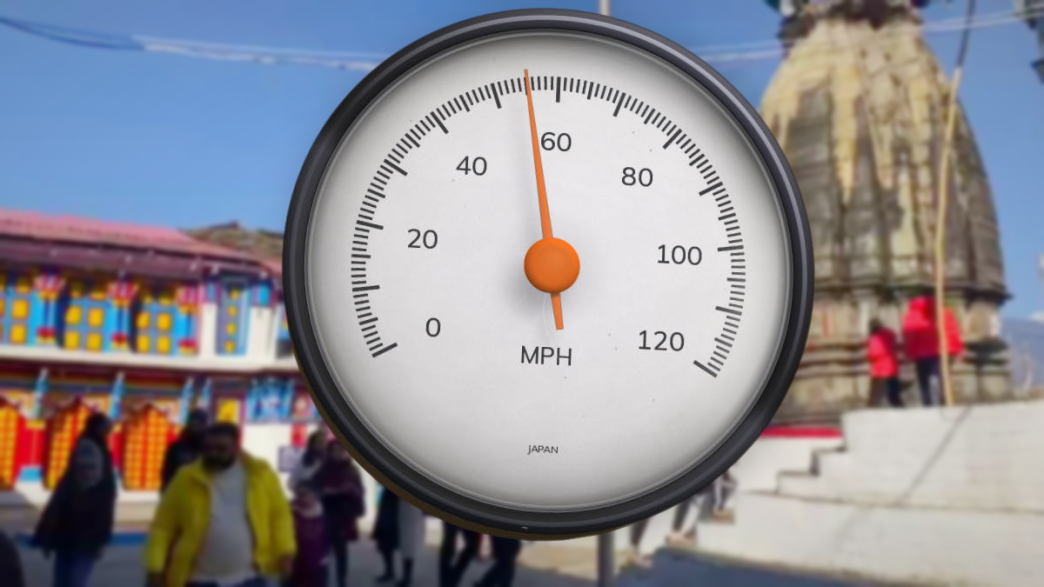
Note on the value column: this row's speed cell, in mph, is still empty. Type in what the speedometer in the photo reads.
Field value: 55 mph
